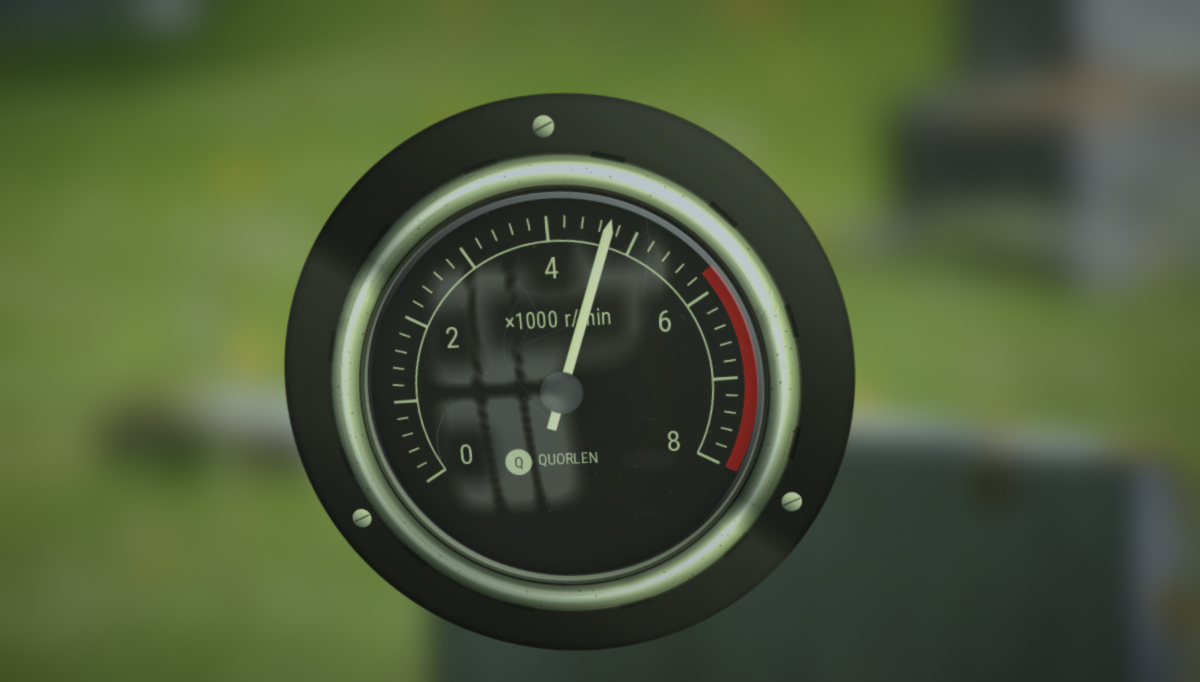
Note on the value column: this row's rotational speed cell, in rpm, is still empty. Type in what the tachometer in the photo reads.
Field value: 4700 rpm
